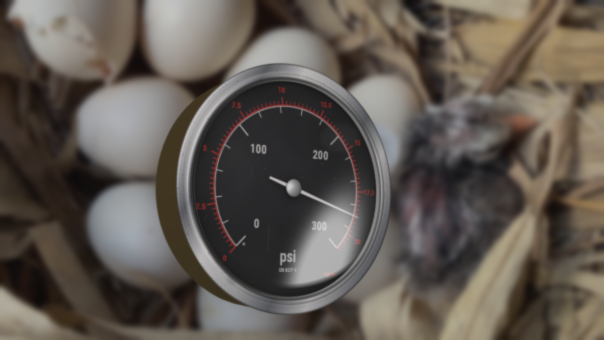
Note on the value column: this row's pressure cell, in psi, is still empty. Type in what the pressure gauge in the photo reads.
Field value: 270 psi
